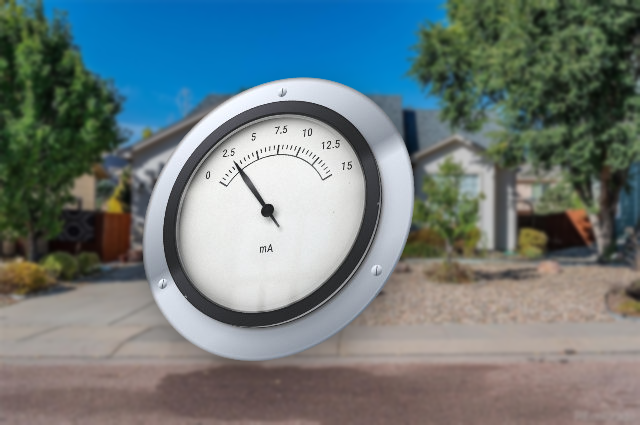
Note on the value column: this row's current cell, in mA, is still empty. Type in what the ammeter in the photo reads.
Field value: 2.5 mA
